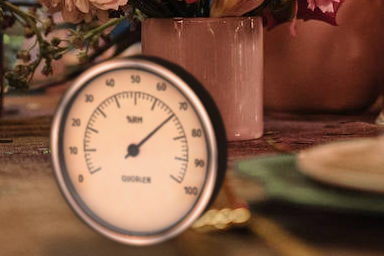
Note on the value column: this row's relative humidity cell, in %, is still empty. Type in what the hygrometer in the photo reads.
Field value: 70 %
